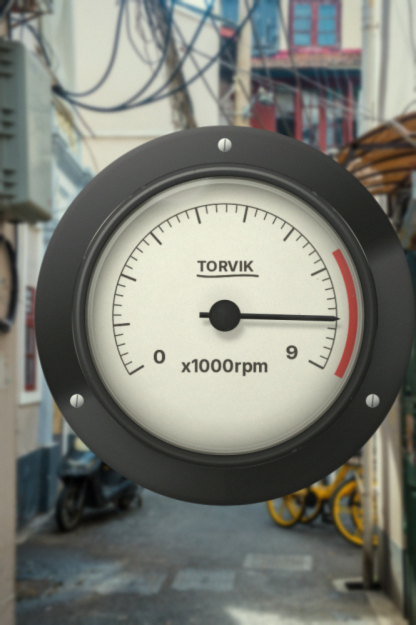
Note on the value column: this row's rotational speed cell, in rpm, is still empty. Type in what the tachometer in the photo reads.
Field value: 8000 rpm
